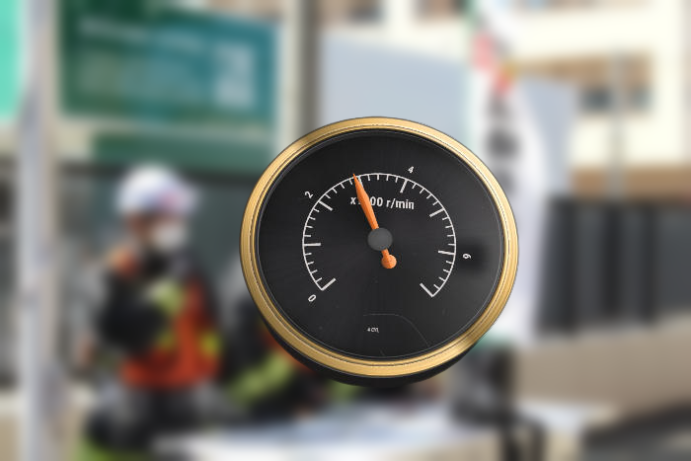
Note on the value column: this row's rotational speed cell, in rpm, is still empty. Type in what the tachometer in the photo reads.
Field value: 2900 rpm
